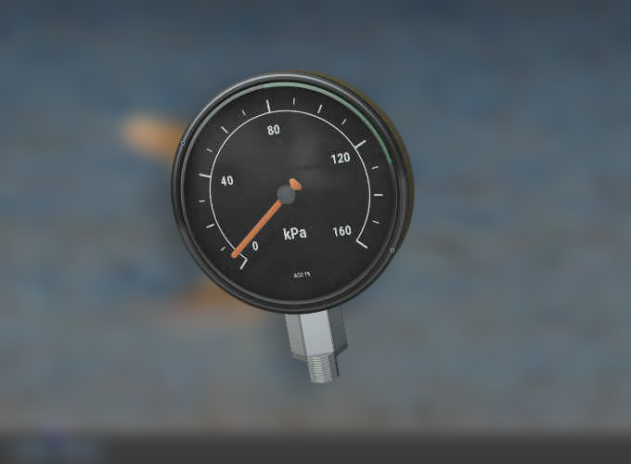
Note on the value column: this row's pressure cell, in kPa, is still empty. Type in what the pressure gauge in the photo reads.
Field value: 5 kPa
